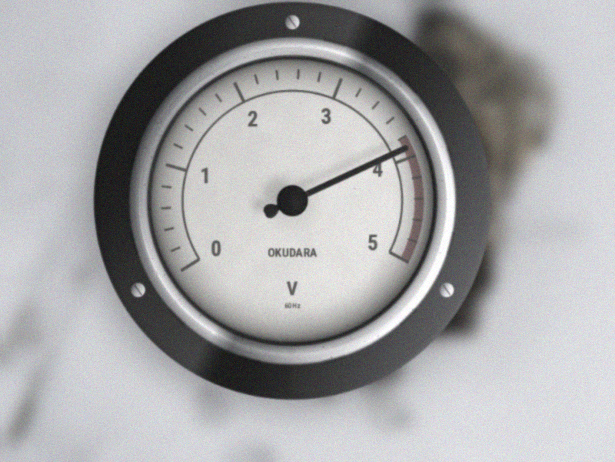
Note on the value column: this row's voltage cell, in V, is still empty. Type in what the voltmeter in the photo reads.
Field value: 3.9 V
